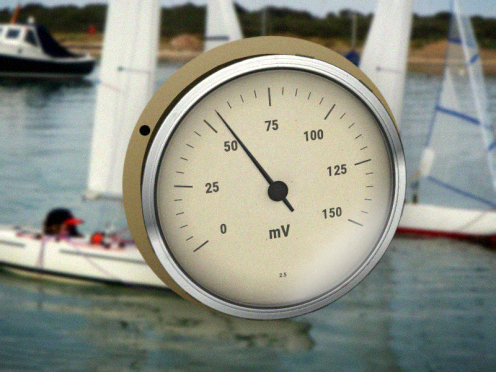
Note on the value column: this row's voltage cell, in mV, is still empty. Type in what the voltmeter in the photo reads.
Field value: 55 mV
